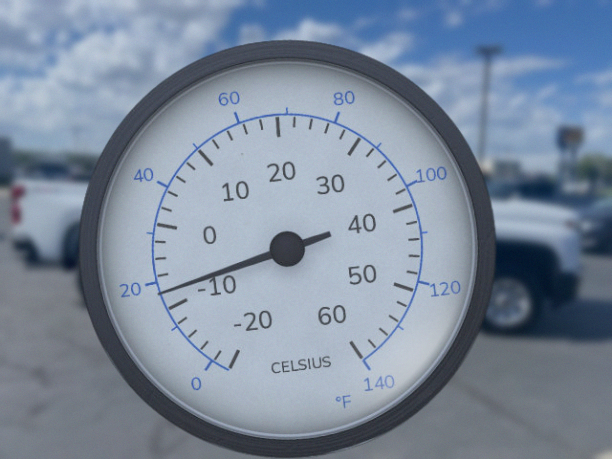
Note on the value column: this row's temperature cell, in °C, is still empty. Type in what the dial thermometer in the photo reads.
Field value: -8 °C
